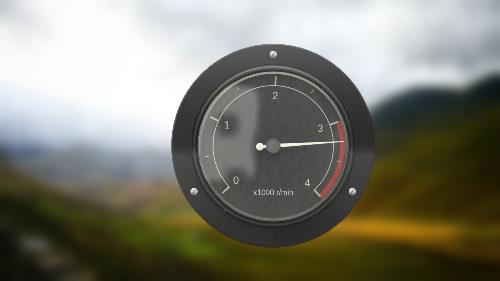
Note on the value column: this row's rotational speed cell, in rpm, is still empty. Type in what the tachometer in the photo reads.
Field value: 3250 rpm
